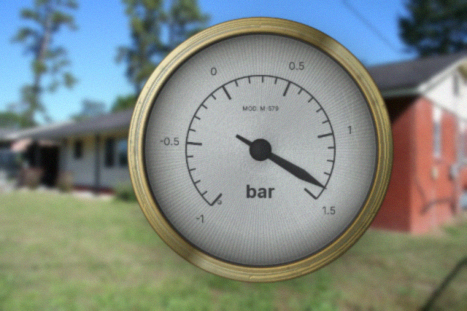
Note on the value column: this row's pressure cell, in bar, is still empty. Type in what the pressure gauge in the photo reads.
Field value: 1.4 bar
